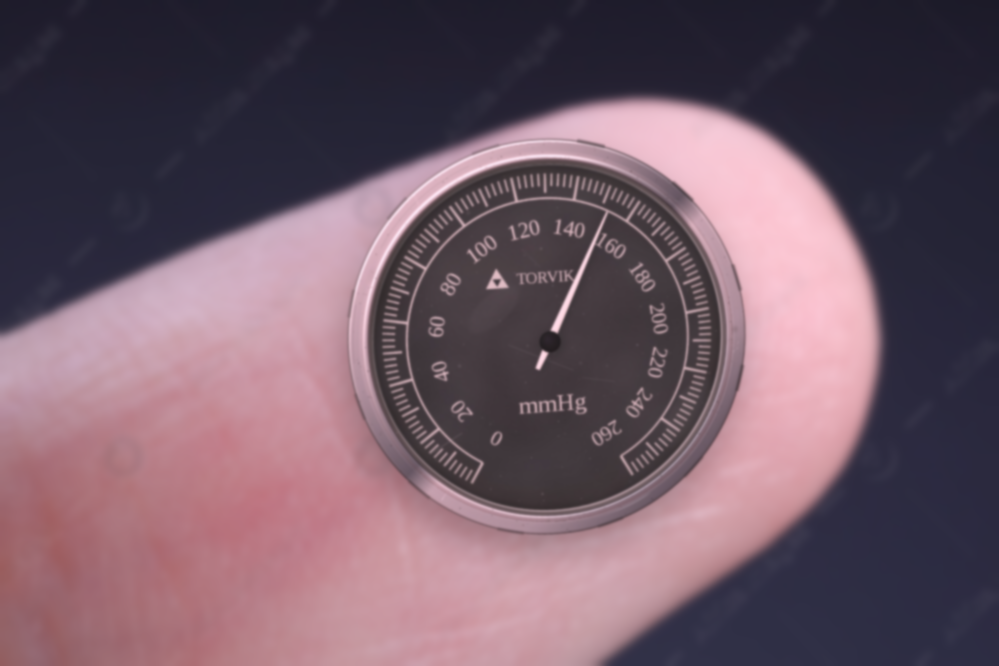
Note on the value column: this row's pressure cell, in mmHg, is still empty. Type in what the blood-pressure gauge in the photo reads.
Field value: 152 mmHg
